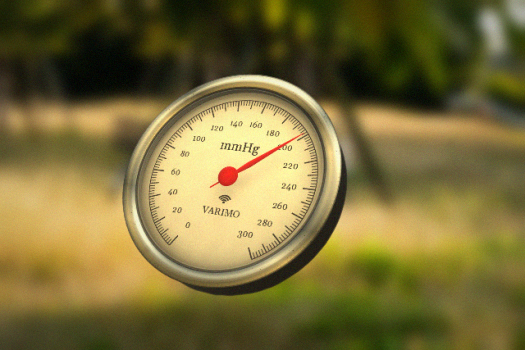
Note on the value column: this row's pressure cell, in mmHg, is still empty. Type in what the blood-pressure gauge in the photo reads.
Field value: 200 mmHg
